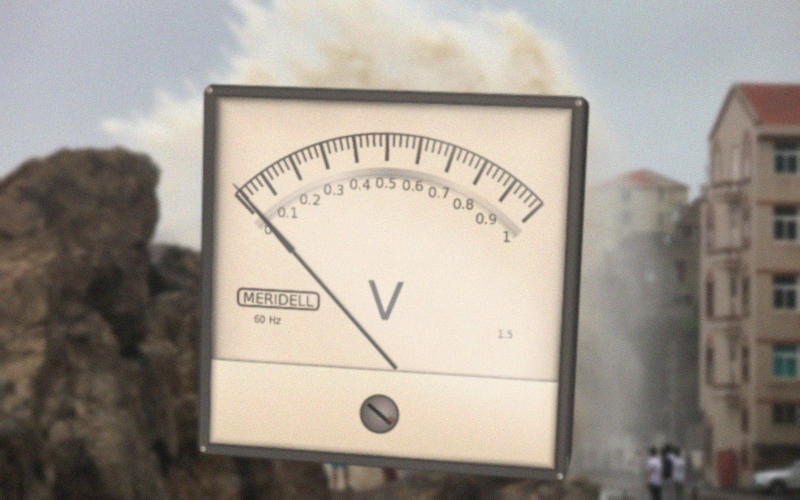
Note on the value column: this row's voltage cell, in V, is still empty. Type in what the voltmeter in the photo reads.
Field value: 0.02 V
